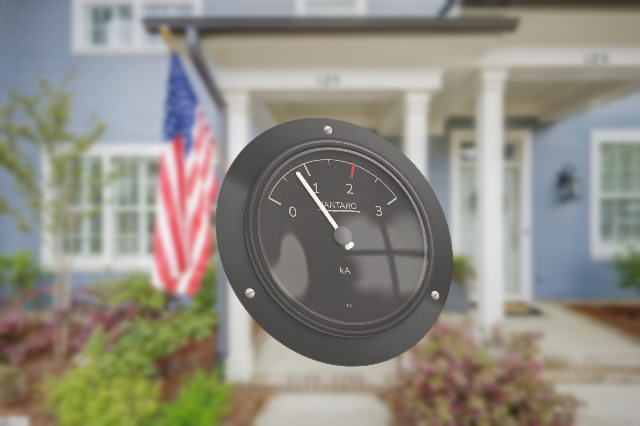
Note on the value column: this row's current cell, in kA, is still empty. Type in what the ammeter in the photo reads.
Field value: 0.75 kA
